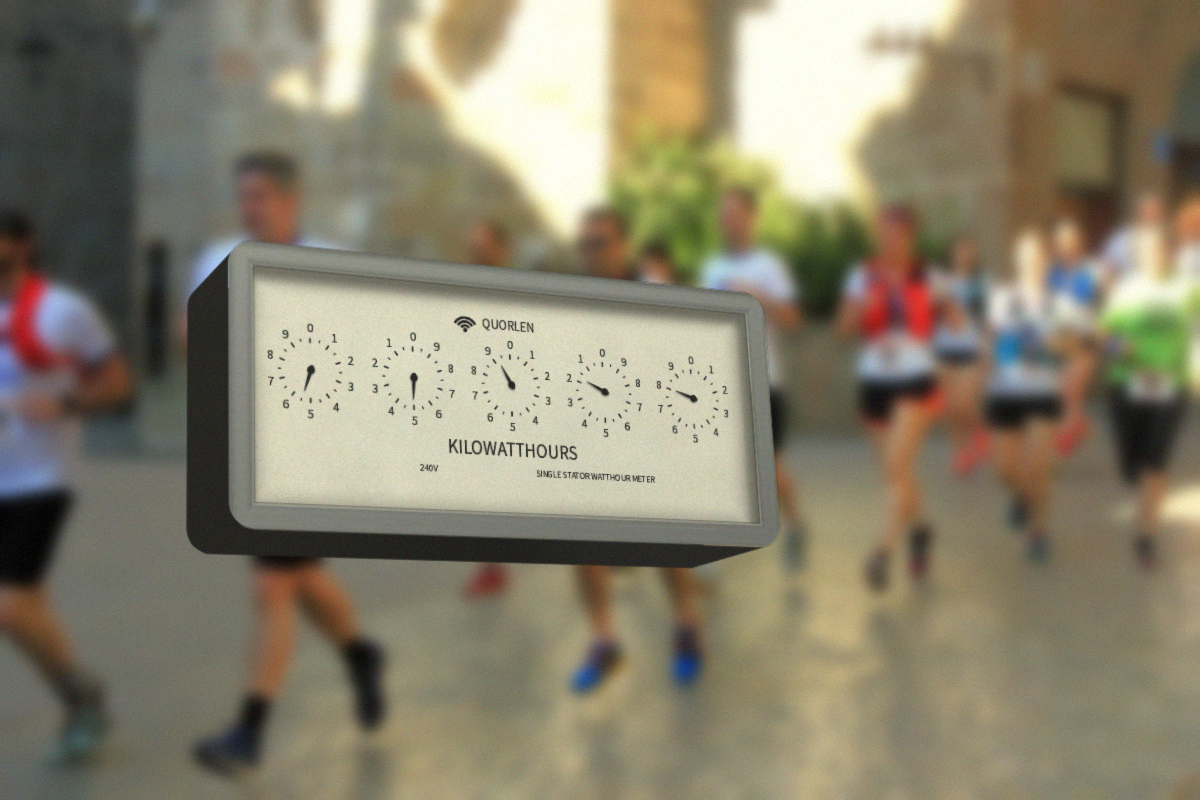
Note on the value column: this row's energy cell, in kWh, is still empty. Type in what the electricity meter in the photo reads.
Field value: 54918 kWh
